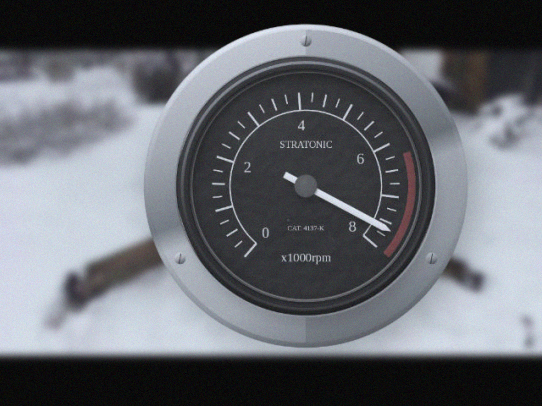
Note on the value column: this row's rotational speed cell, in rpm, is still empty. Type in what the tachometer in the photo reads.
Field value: 7625 rpm
